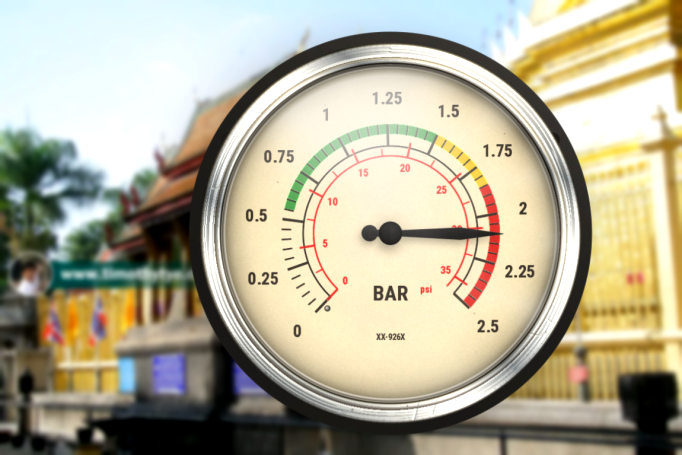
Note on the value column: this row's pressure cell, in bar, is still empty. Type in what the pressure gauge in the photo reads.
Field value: 2.1 bar
